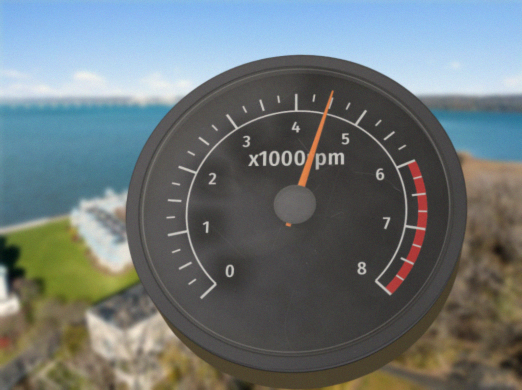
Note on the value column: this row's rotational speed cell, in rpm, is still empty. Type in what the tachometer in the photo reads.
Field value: 4500 rpm
